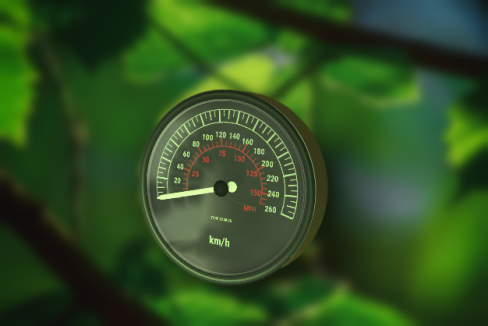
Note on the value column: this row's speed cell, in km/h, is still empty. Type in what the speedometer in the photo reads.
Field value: 0 km/h
